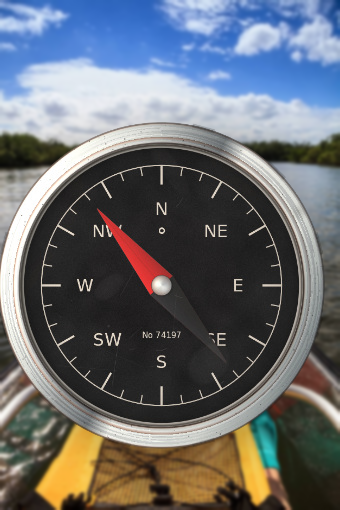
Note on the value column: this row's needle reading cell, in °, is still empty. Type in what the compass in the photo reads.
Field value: 320 °
